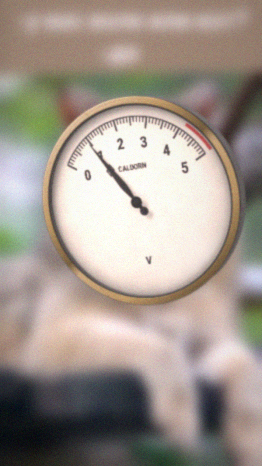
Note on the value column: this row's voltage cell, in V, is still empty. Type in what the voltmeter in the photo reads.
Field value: 1 V
